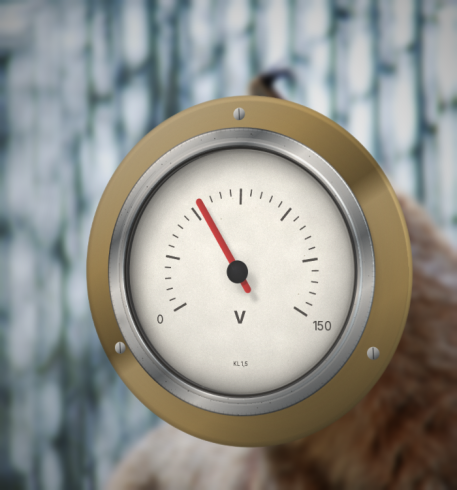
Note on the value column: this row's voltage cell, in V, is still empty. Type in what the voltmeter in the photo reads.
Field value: 55 V
